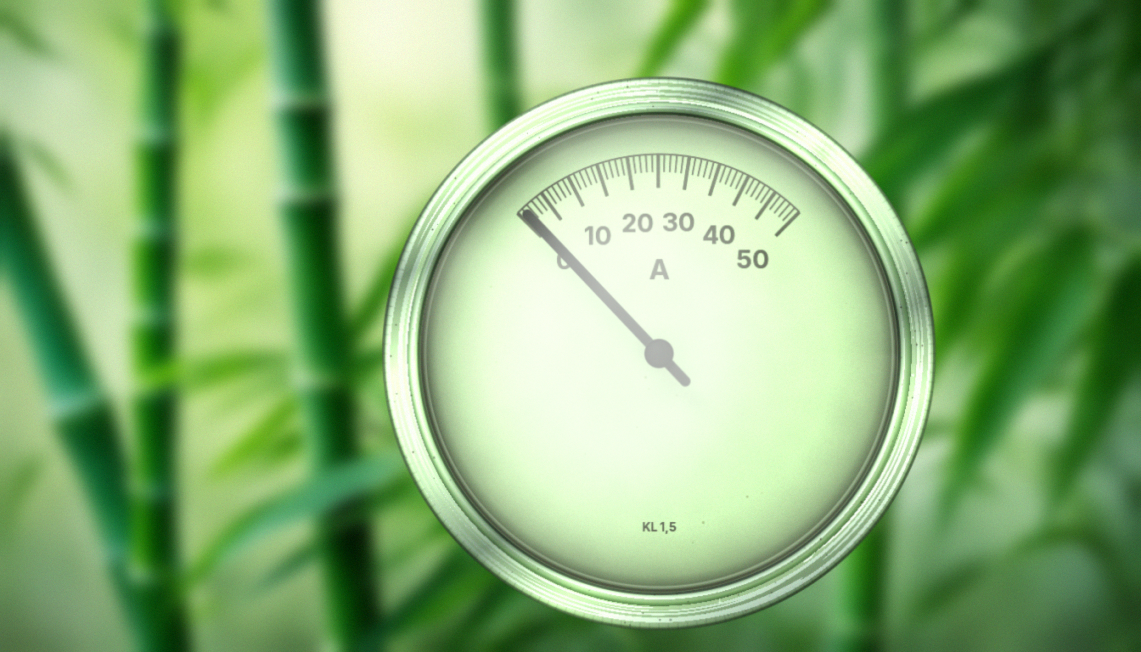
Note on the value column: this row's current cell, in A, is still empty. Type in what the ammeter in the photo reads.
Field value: 1 A
